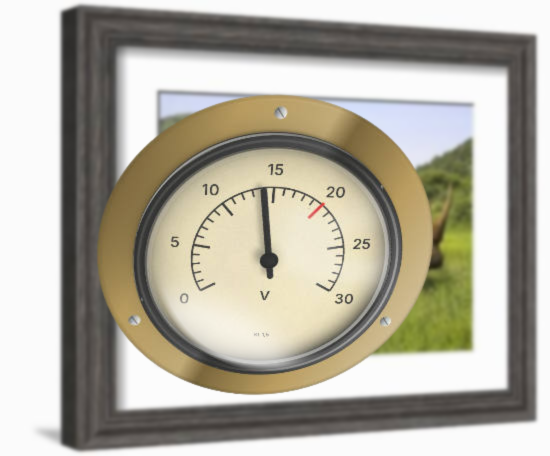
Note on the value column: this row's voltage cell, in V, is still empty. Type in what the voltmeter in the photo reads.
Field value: 14 V
